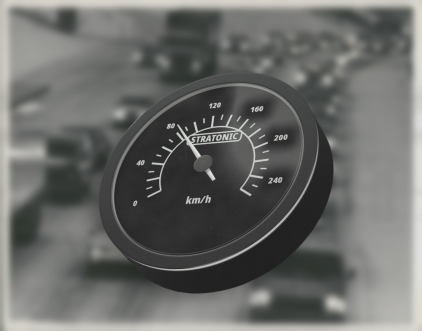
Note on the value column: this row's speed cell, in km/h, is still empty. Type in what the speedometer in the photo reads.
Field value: 85 km/h
